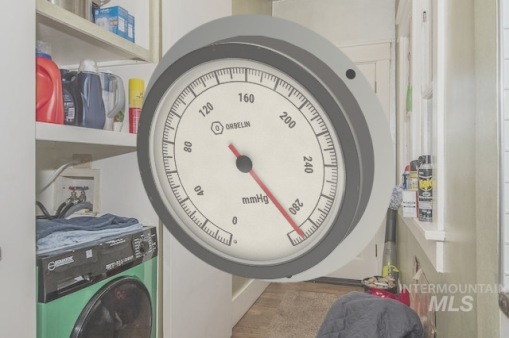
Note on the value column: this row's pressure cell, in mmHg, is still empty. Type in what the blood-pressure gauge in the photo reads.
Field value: 290 mmHg
